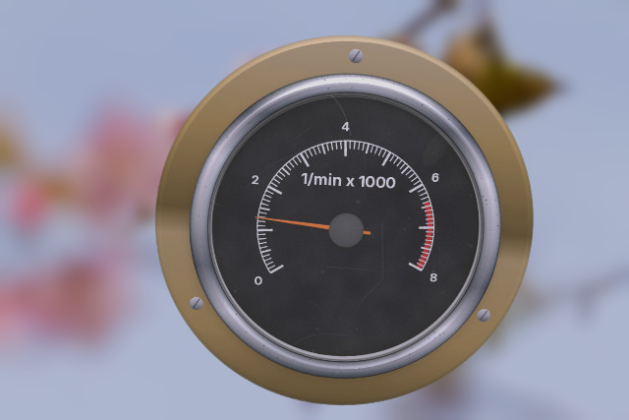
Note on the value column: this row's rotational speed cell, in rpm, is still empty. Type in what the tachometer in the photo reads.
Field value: 1300 rpm
